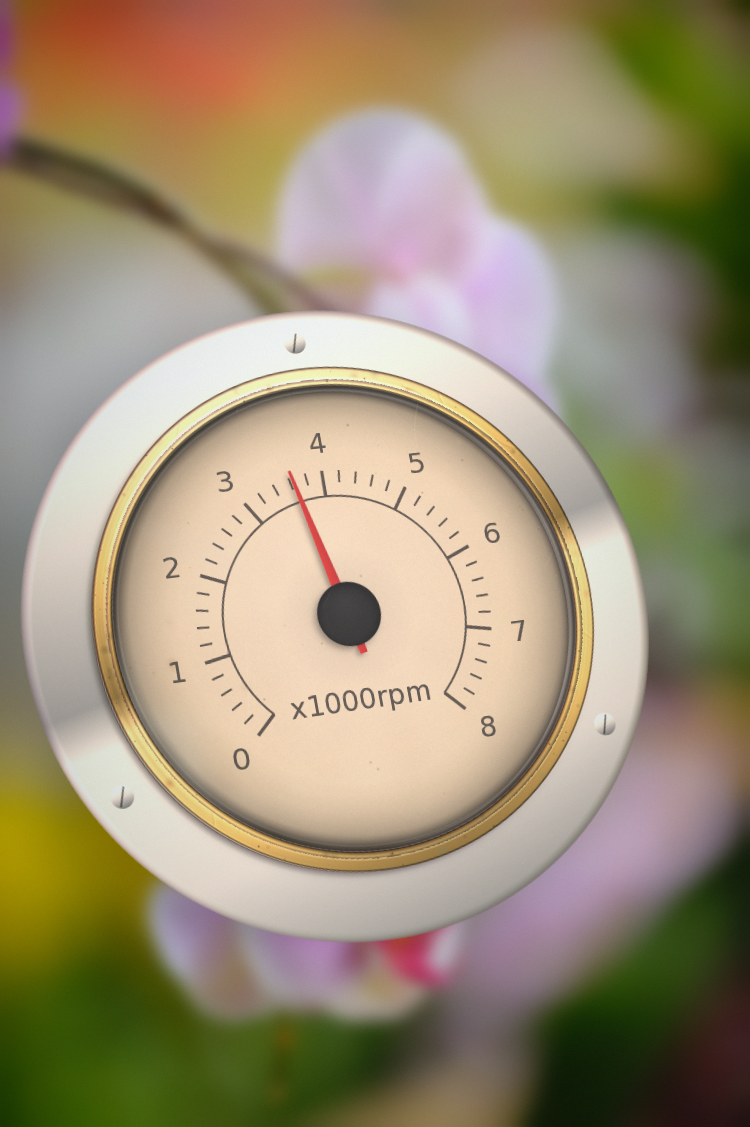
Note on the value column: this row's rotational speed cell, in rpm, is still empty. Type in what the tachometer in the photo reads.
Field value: 3600 rpm
